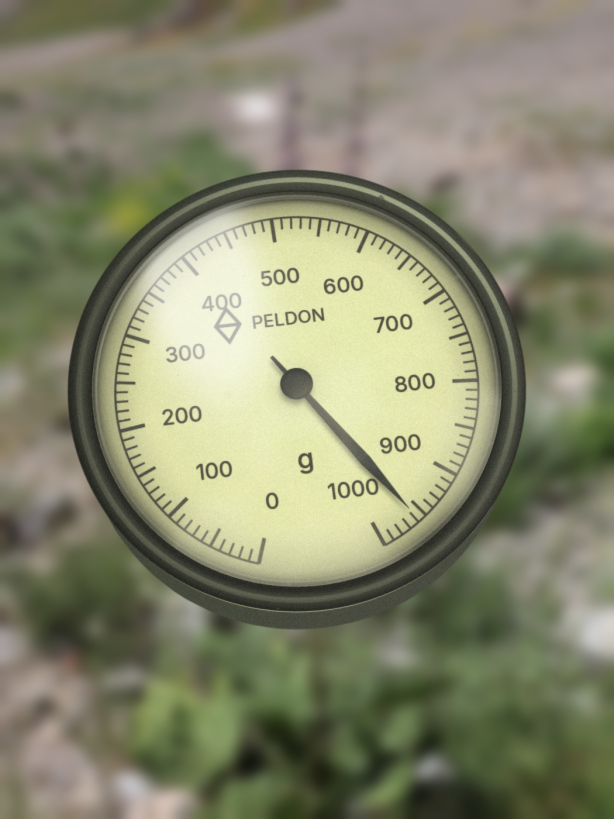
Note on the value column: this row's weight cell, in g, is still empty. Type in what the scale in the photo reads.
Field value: 960 g
